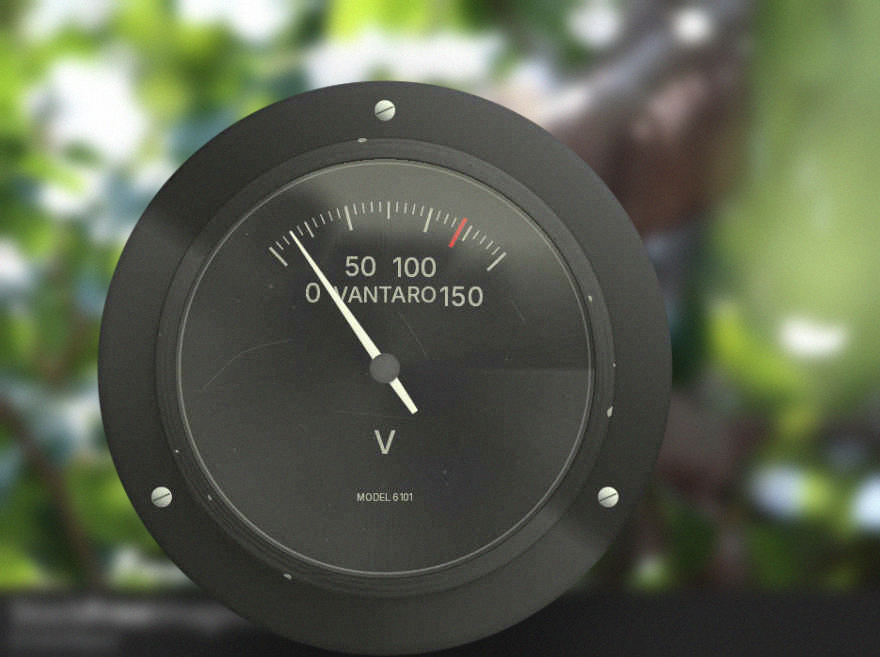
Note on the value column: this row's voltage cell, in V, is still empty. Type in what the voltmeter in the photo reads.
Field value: 15 V
